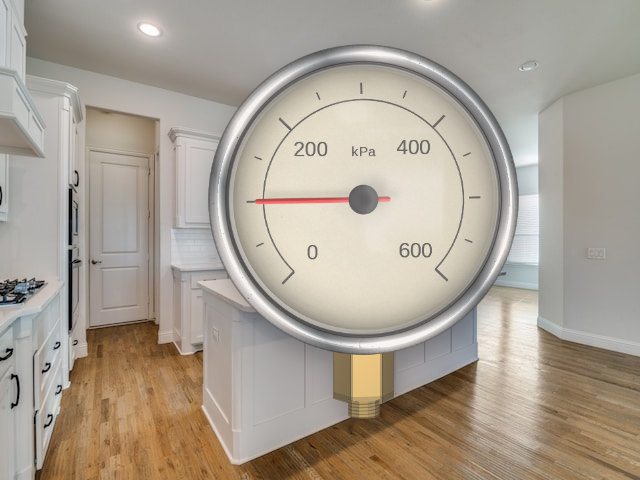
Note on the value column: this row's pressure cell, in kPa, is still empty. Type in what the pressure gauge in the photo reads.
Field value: 100 kPa
